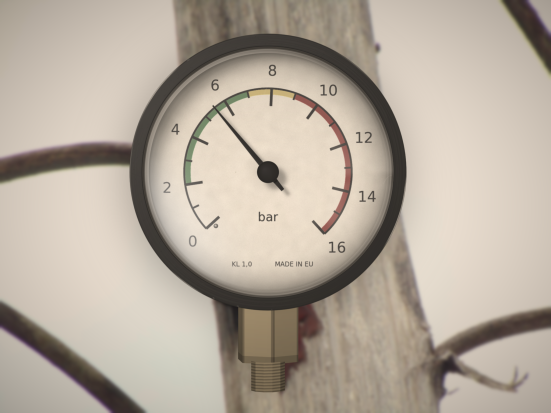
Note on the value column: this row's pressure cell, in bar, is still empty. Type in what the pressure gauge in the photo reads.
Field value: 5.5 bar
